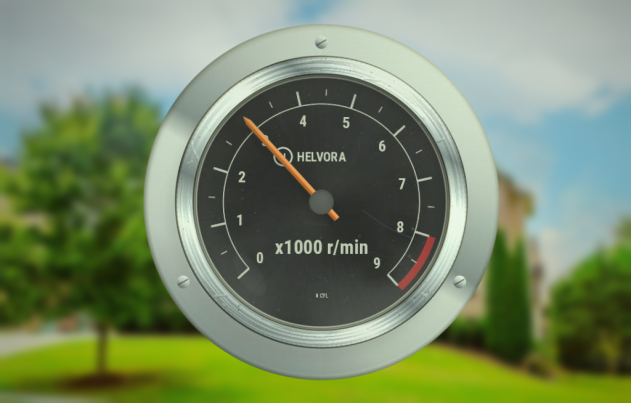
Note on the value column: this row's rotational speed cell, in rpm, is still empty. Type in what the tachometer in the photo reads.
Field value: 3000 rpm
